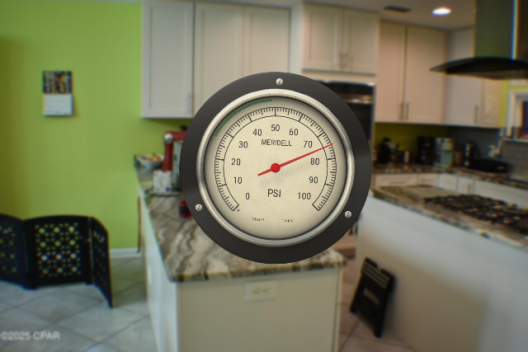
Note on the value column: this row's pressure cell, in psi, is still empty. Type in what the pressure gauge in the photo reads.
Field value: 75 psi
